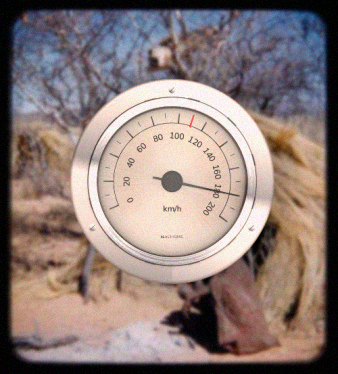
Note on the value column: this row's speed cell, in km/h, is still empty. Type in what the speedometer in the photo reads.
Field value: 180 km/h
